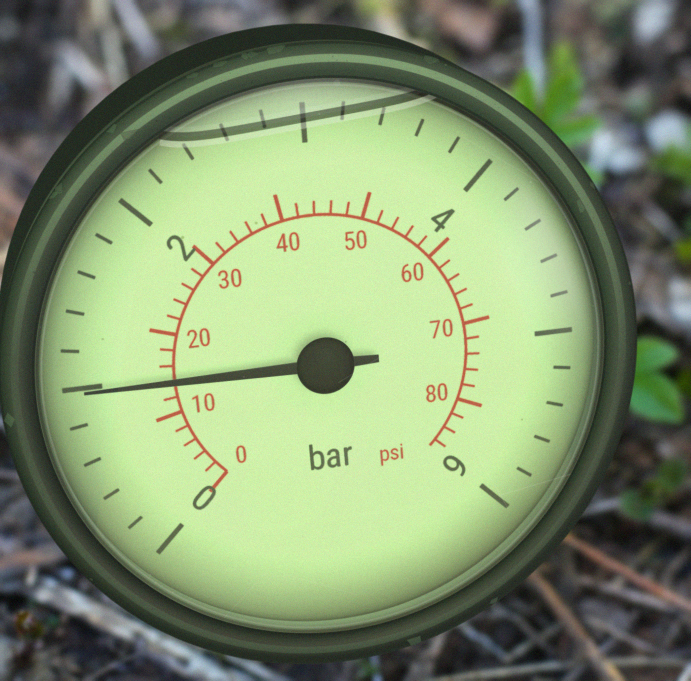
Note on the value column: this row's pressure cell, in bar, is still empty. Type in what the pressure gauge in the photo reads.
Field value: 1 bar
